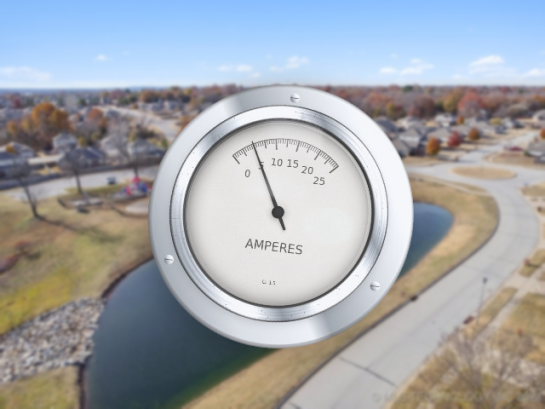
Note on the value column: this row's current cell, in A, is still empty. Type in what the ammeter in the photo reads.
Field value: 5 A
